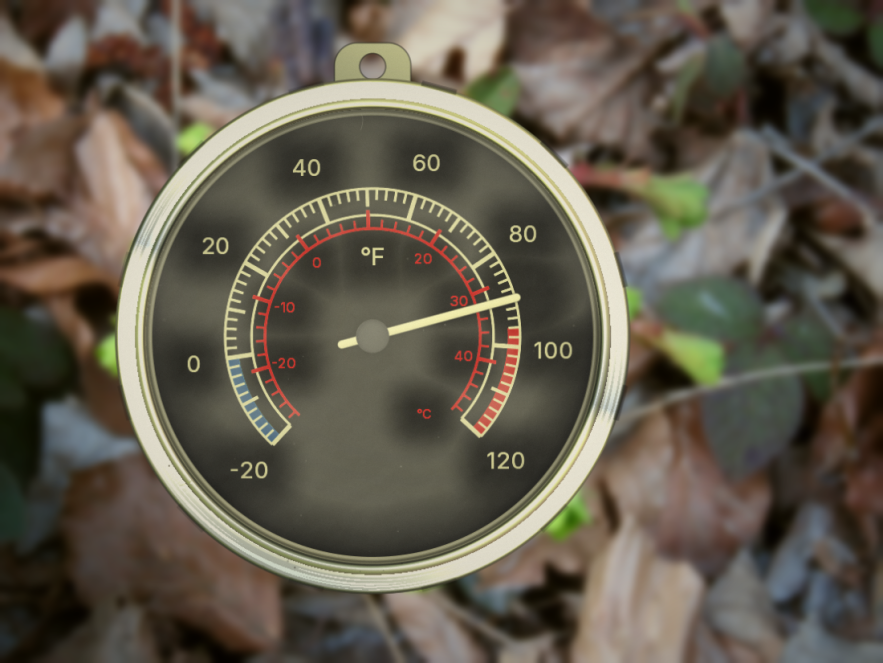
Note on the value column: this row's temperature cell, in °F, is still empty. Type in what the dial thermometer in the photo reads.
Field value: 90 °F
